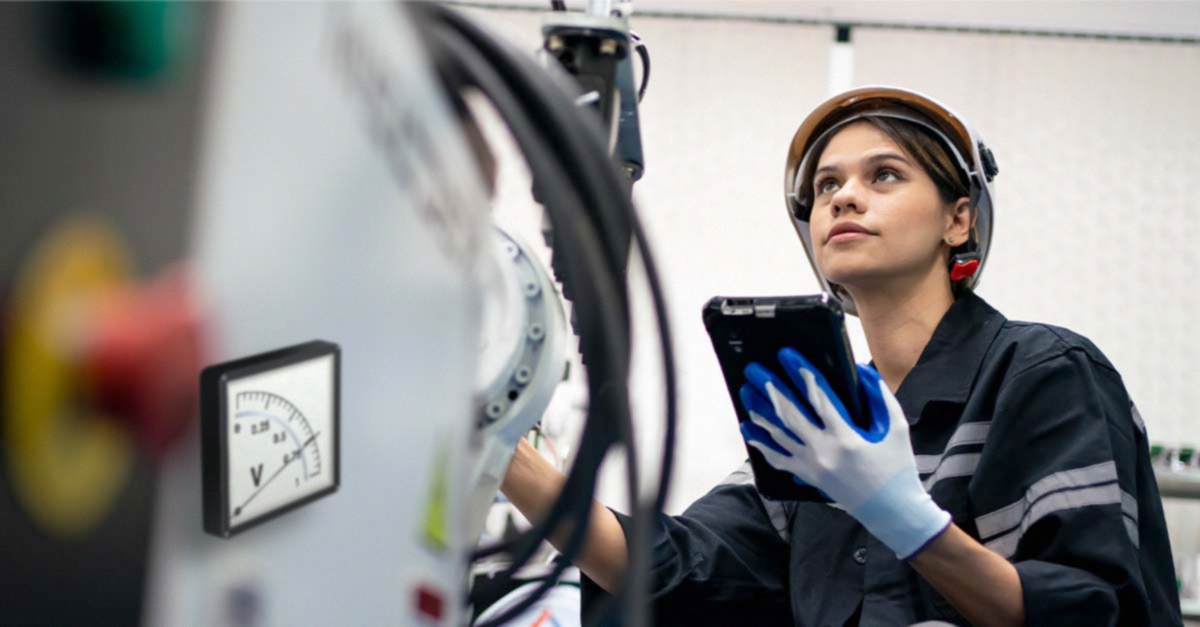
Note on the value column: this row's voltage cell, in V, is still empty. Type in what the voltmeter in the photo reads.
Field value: 0.75 V
